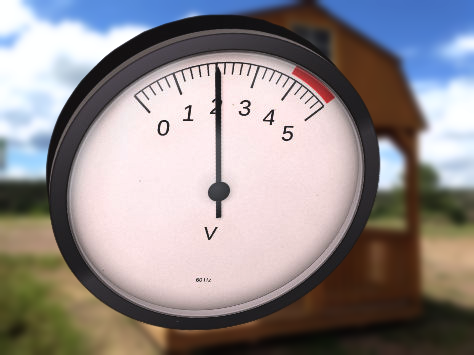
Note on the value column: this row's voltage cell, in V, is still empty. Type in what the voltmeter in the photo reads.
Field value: 2 V
